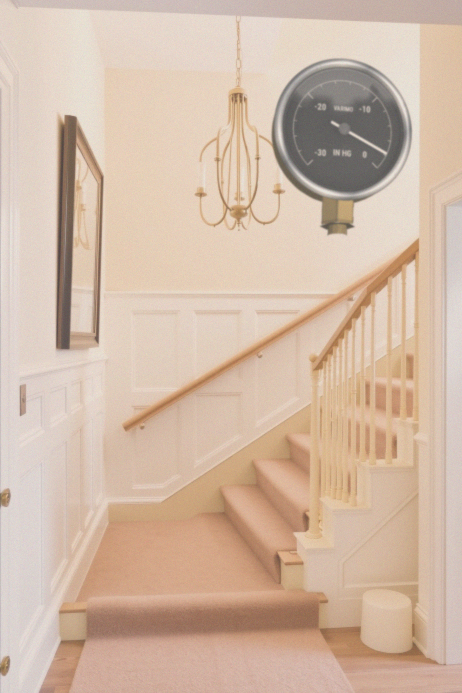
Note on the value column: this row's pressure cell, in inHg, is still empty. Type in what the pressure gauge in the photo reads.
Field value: -2 inHg
